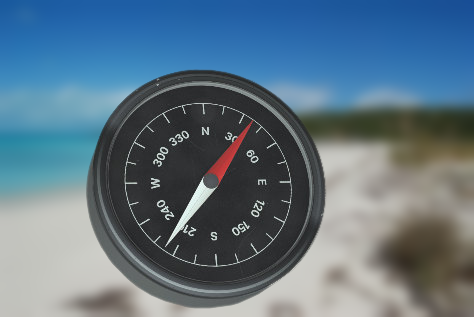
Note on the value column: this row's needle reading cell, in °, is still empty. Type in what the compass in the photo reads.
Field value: 37.5 °
